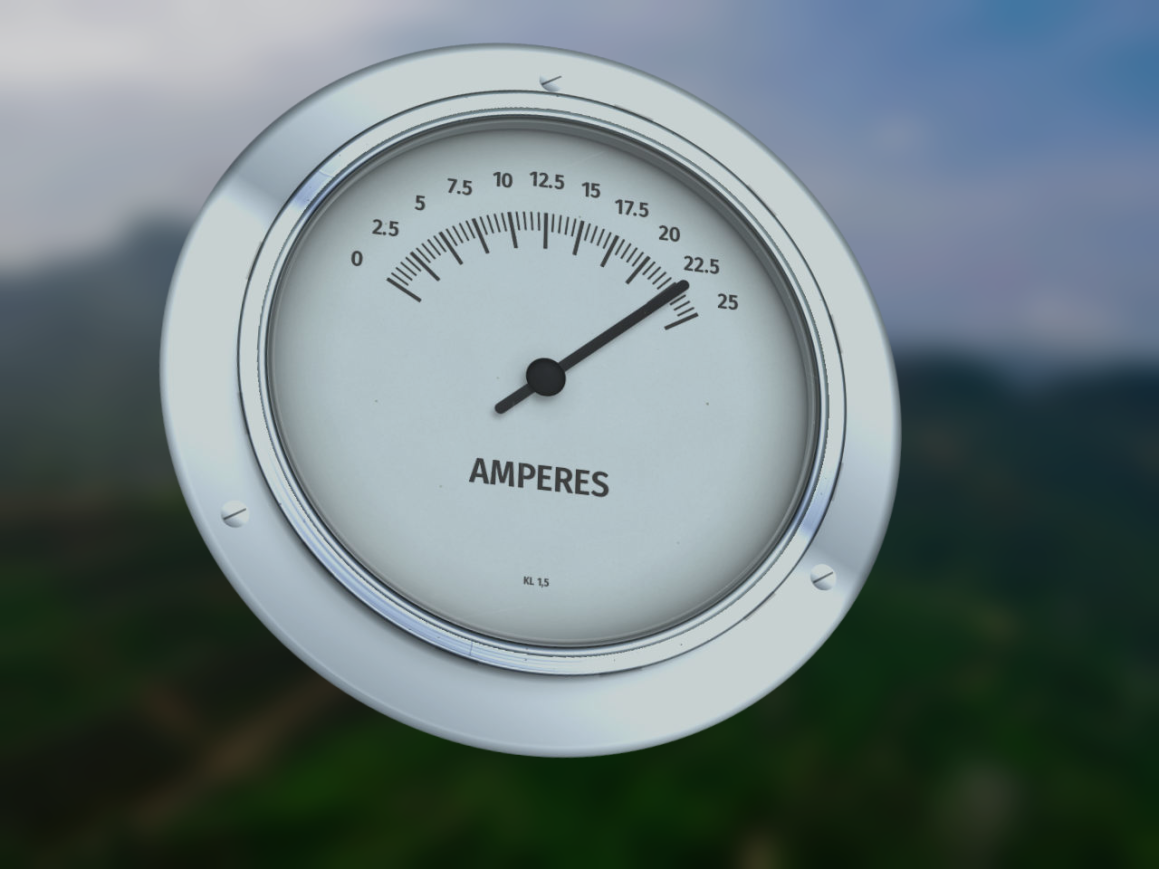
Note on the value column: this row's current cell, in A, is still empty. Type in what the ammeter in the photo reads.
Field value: 23 A
